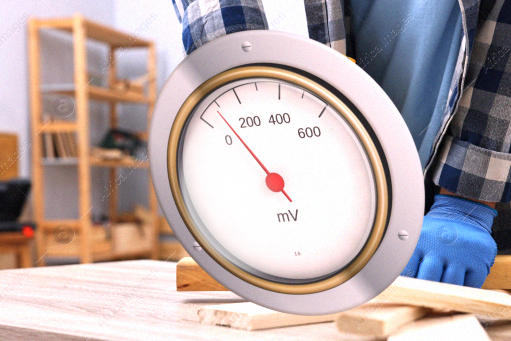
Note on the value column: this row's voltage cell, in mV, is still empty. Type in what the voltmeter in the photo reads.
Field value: 100 mV
